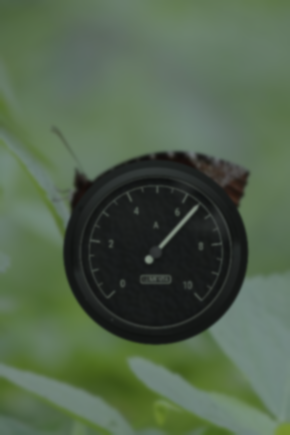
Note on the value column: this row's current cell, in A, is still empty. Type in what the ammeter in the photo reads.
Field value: 6.5 A
